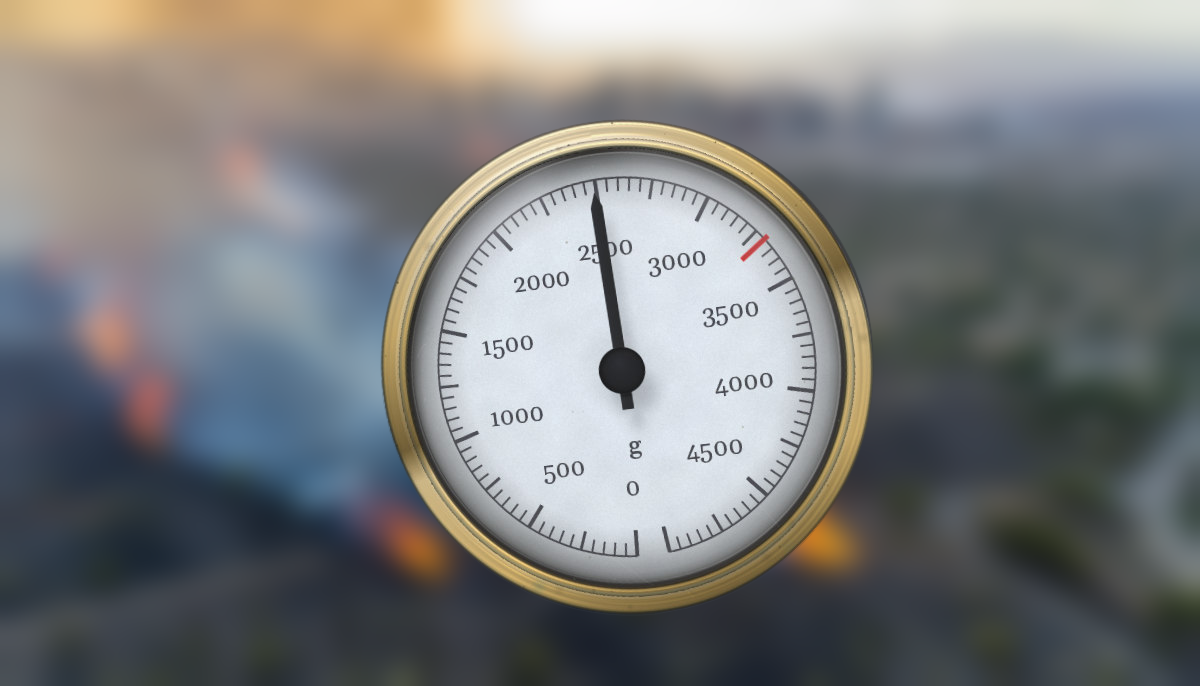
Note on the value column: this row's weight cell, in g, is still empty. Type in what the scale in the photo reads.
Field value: 2500 g
